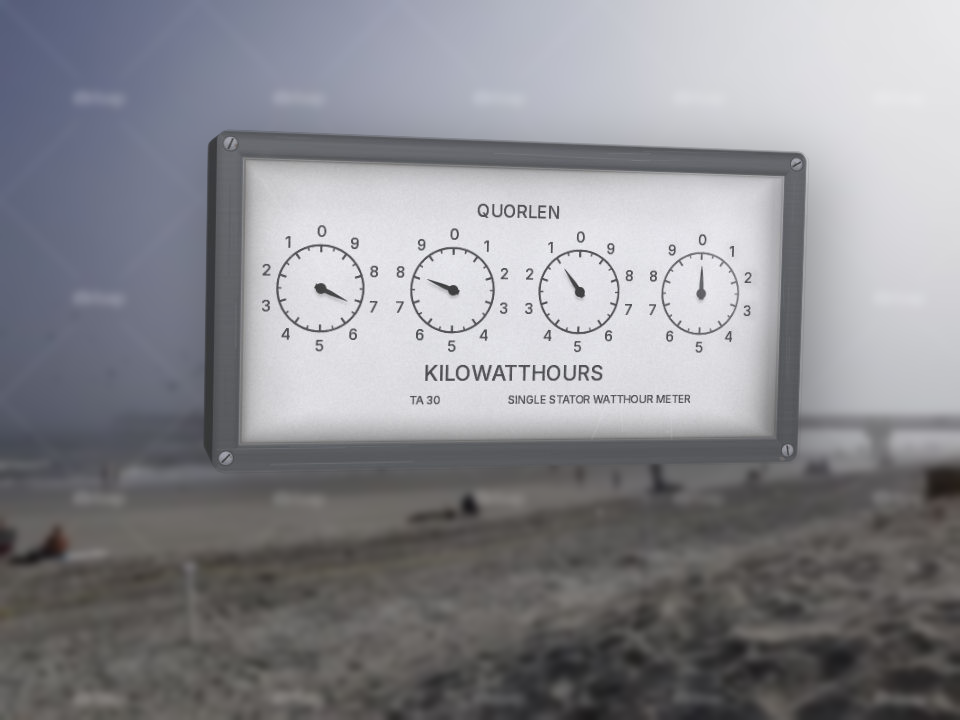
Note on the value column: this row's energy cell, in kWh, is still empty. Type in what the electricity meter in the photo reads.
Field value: 6810 kWh
